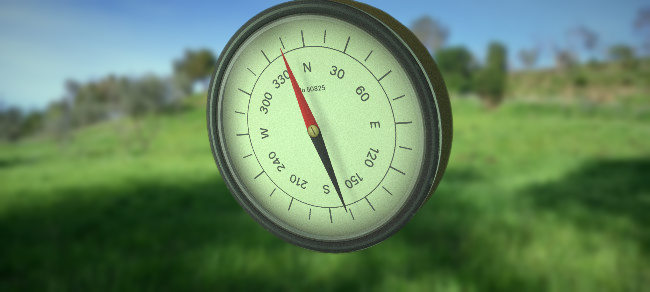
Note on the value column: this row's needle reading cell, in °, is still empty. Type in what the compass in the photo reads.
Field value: 345 °
